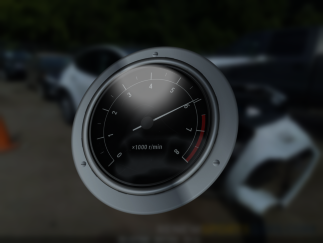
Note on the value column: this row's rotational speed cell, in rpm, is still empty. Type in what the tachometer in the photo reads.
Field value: 6000 rpm
